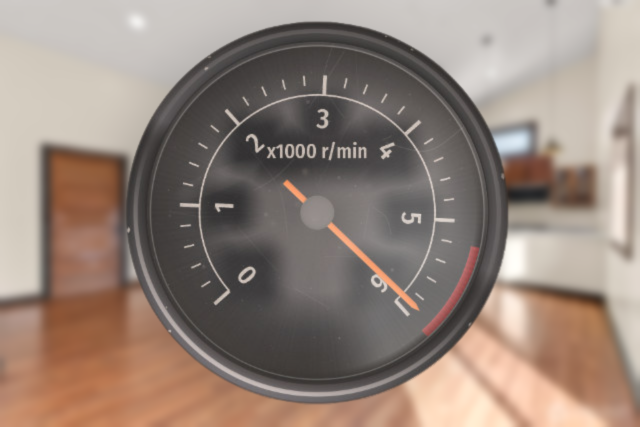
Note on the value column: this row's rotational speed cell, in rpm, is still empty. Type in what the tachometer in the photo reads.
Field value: 5900 rpm
